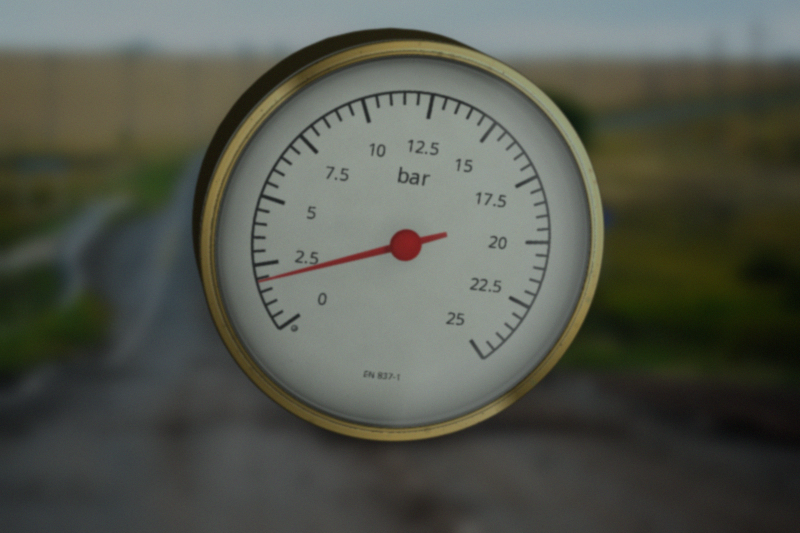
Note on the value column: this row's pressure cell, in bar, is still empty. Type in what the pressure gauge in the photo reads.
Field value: 2 bar
